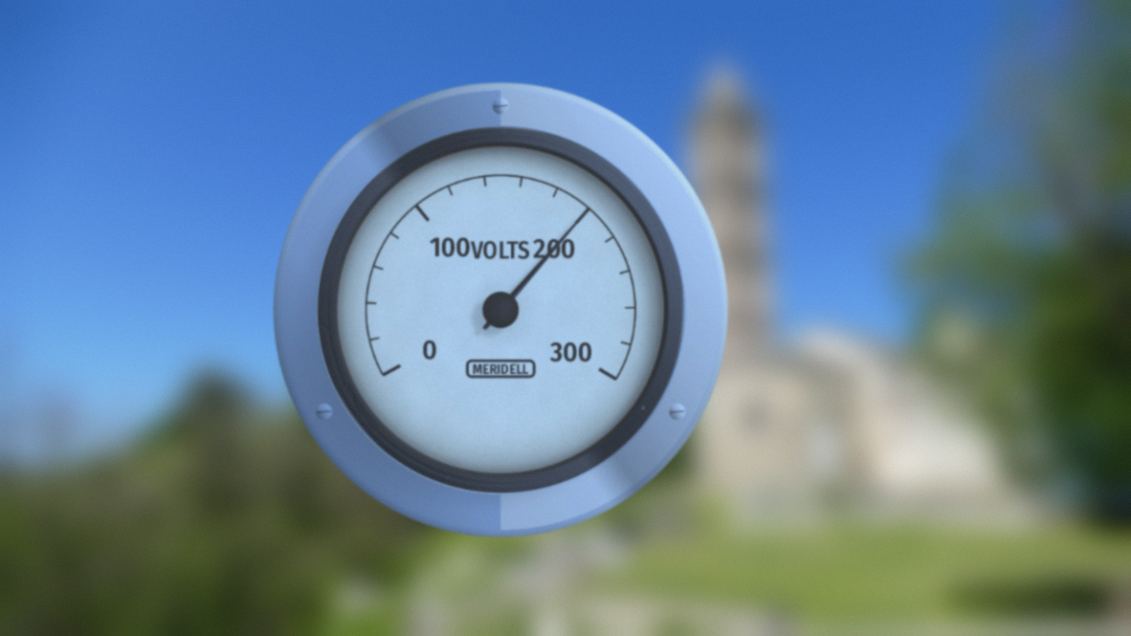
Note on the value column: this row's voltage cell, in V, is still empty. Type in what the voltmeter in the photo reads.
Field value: 200 V
